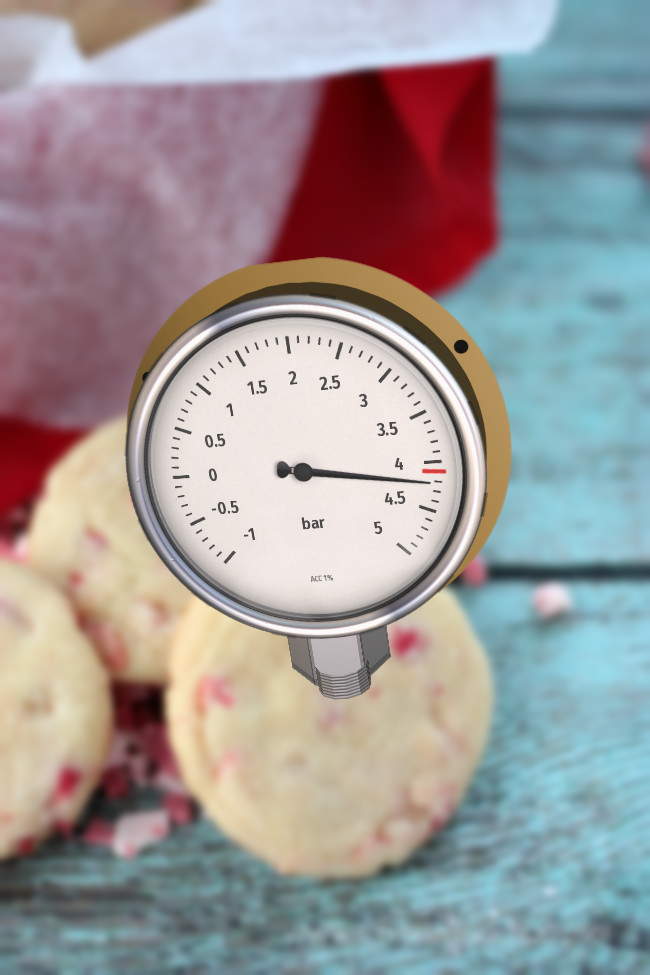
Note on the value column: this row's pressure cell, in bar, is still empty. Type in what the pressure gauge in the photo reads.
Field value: 4.2 bar
